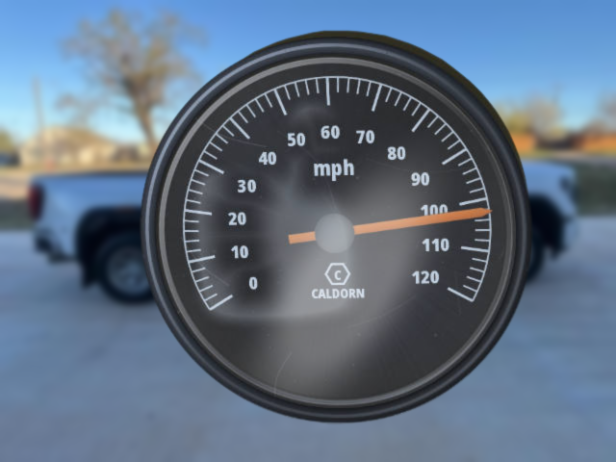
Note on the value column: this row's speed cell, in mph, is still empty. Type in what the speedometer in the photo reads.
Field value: 102 mph
